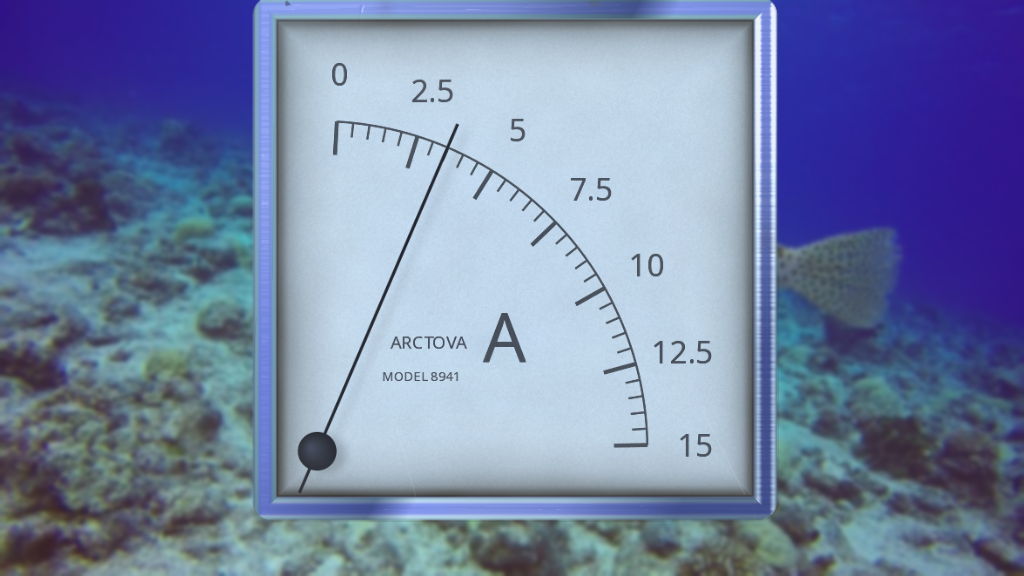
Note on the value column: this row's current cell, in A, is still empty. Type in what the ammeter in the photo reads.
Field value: 3.5 A
